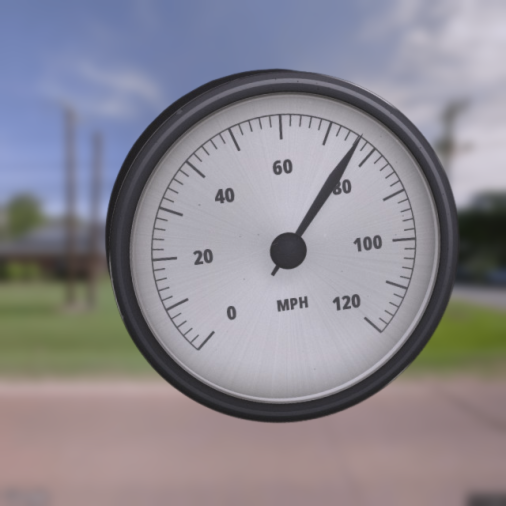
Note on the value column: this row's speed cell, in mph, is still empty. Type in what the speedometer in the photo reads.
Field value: 76 mph
